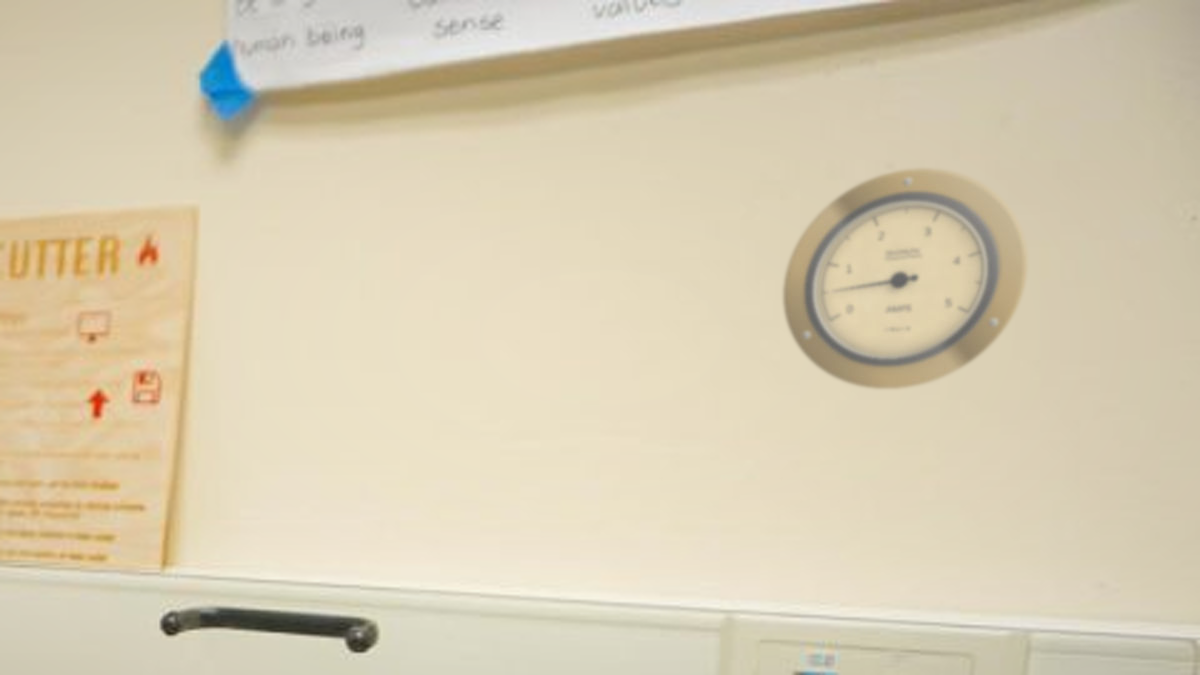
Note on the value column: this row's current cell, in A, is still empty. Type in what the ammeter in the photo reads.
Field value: 0.5 A
